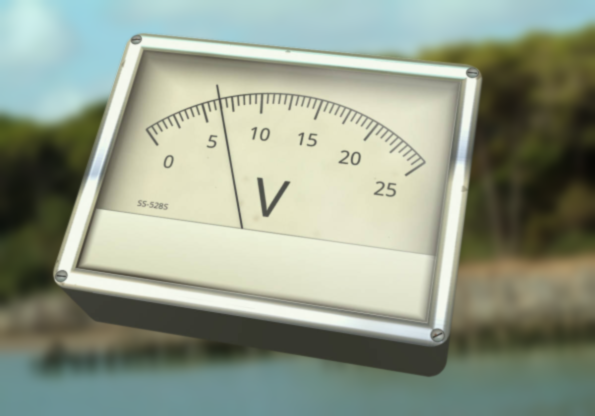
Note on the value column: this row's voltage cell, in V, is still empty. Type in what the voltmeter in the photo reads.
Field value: 6.5 V
